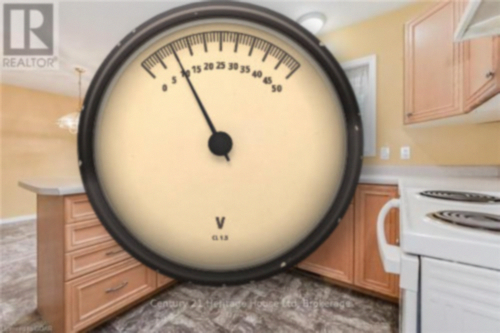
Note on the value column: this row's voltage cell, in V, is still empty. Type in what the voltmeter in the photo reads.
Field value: 10 V
